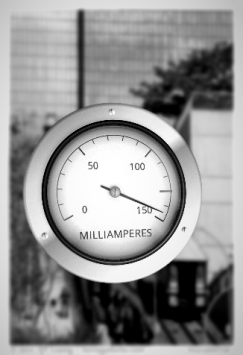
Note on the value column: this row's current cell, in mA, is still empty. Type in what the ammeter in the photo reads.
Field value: 145 mA
